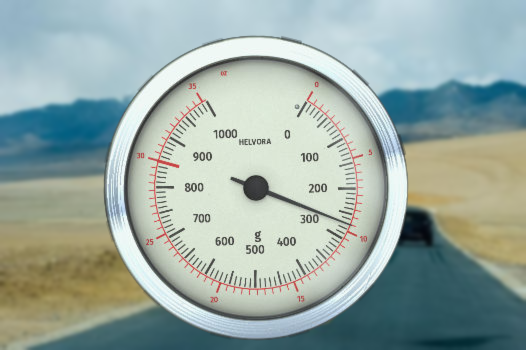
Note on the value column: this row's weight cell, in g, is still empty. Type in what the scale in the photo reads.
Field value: 270 g
